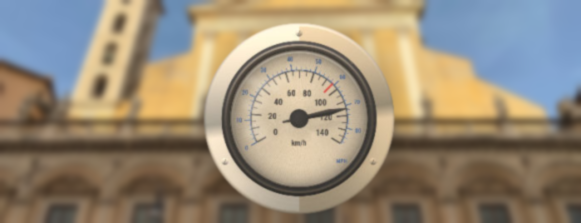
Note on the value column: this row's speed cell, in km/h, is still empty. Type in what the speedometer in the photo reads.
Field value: 115 km/h
